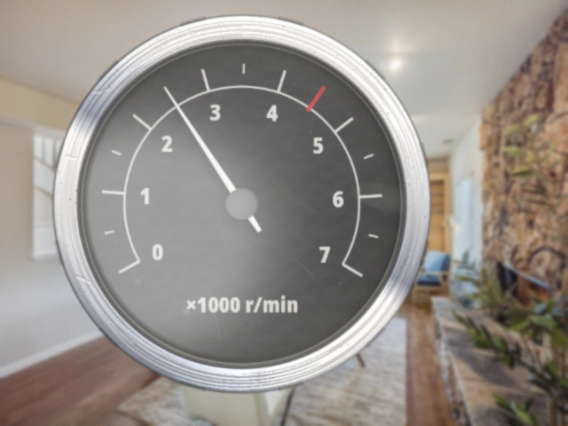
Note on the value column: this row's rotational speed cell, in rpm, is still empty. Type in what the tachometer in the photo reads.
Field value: 2500 rpm
